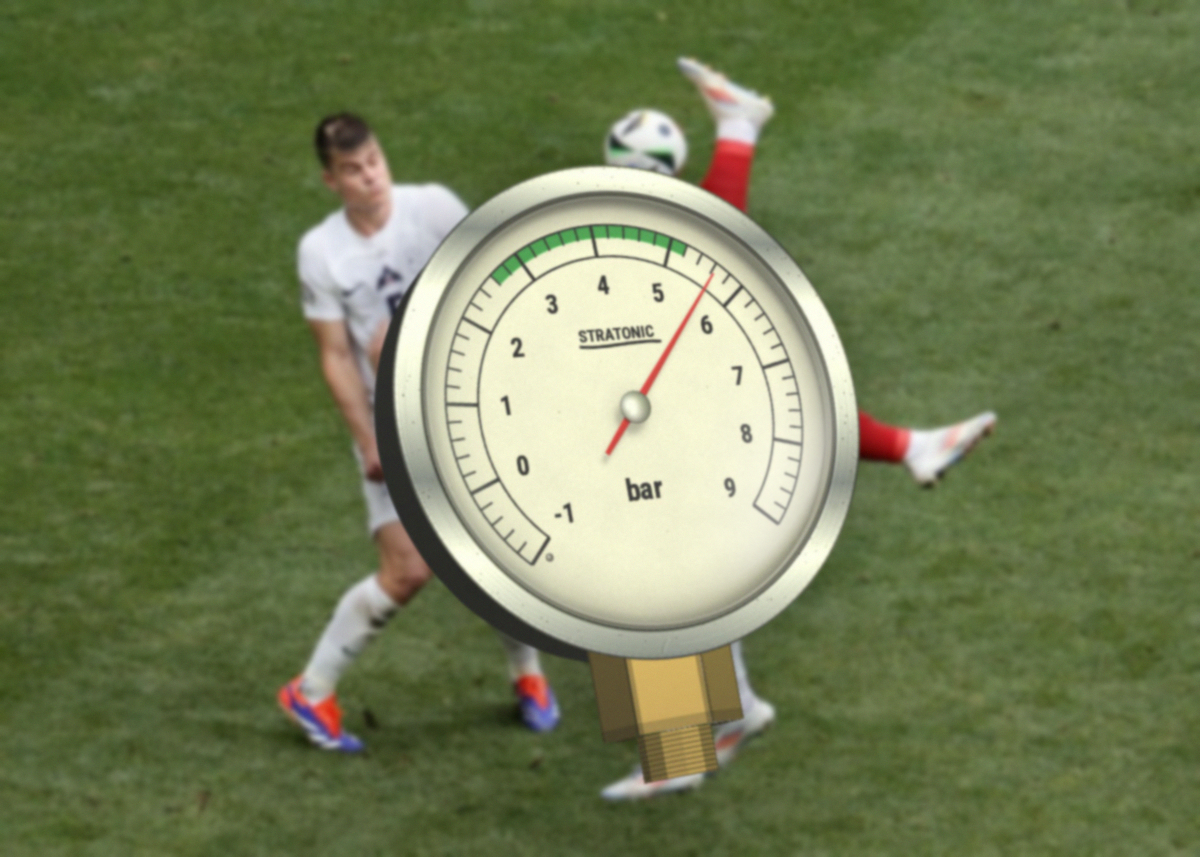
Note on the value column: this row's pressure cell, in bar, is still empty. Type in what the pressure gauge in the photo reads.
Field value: 5.6 bar
